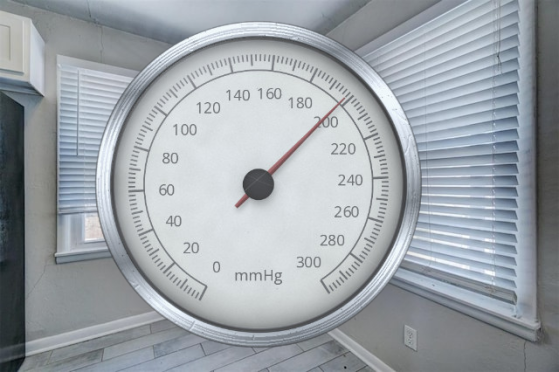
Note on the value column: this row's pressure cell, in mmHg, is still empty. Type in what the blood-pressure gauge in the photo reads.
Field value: 198 mmHg
